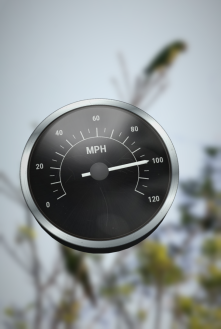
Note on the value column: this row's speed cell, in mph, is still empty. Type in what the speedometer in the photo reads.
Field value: 100 mph
